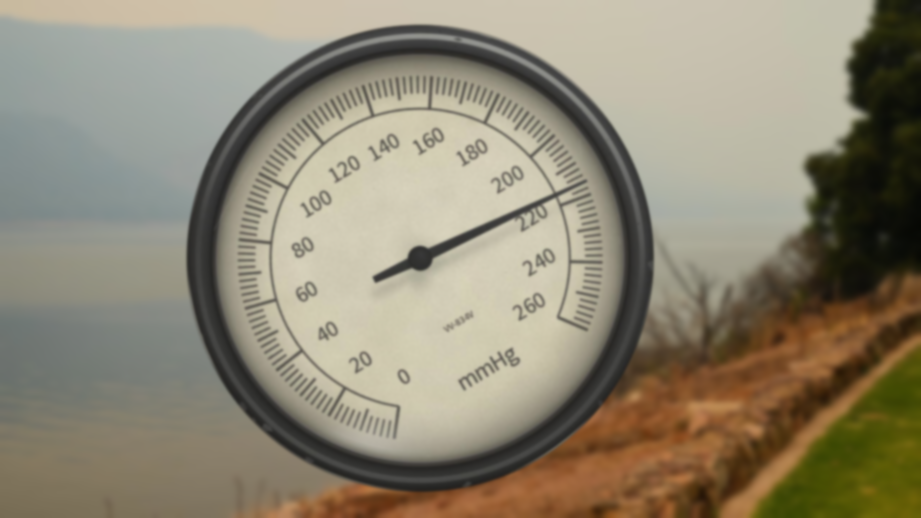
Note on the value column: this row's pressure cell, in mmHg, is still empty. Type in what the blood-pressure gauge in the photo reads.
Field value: 216 mmHg
